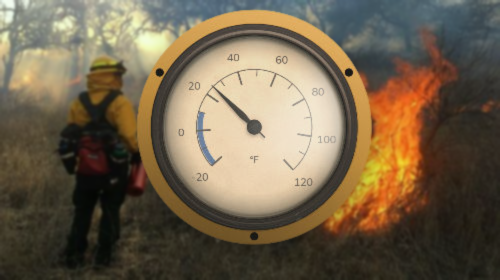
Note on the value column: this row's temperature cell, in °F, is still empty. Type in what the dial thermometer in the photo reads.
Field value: 25 °F
